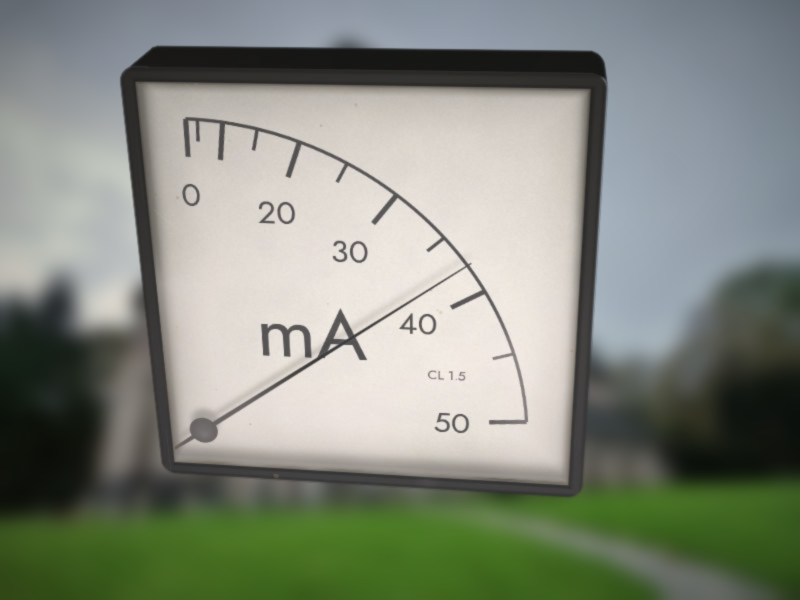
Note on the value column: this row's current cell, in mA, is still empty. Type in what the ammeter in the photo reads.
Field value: 37.5 mA
